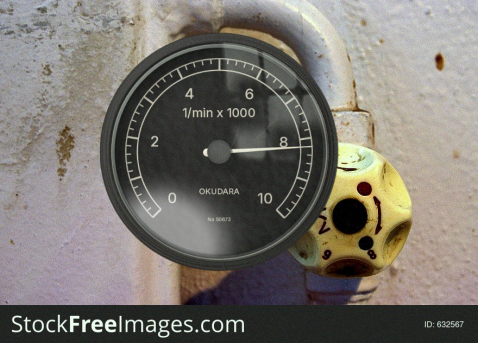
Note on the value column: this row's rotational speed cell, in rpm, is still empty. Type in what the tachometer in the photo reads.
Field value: 8200 rpm
